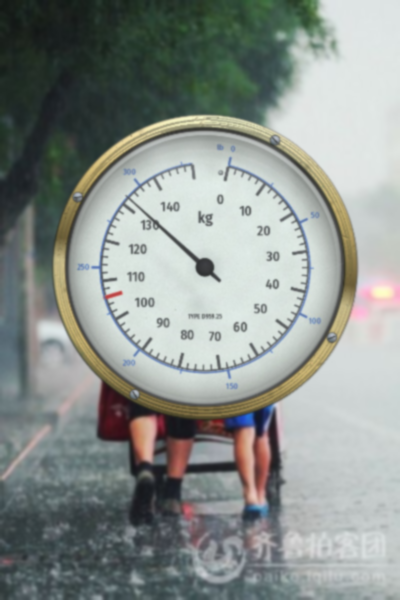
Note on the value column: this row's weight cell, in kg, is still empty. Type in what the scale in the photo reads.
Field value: 132 kg
